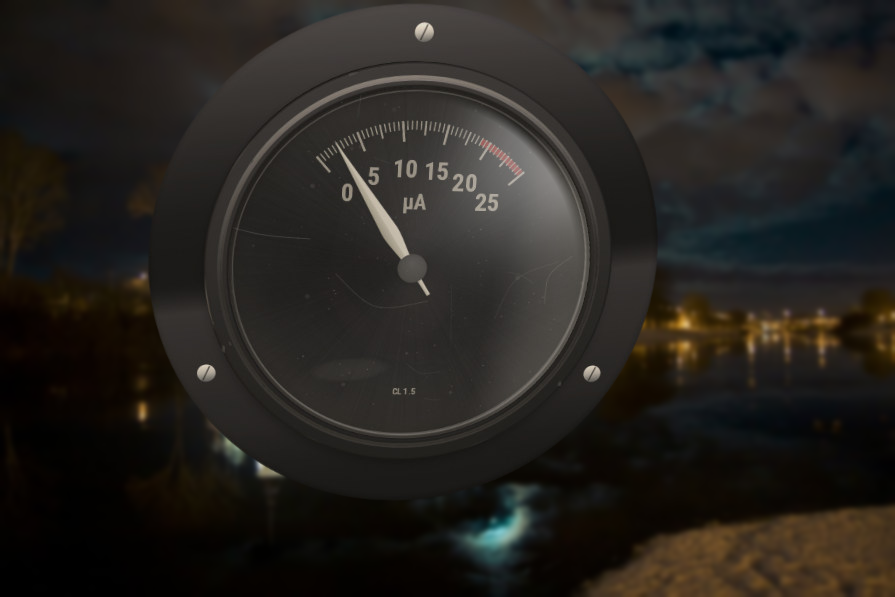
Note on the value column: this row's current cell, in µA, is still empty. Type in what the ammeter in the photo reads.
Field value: 2.5 µA
